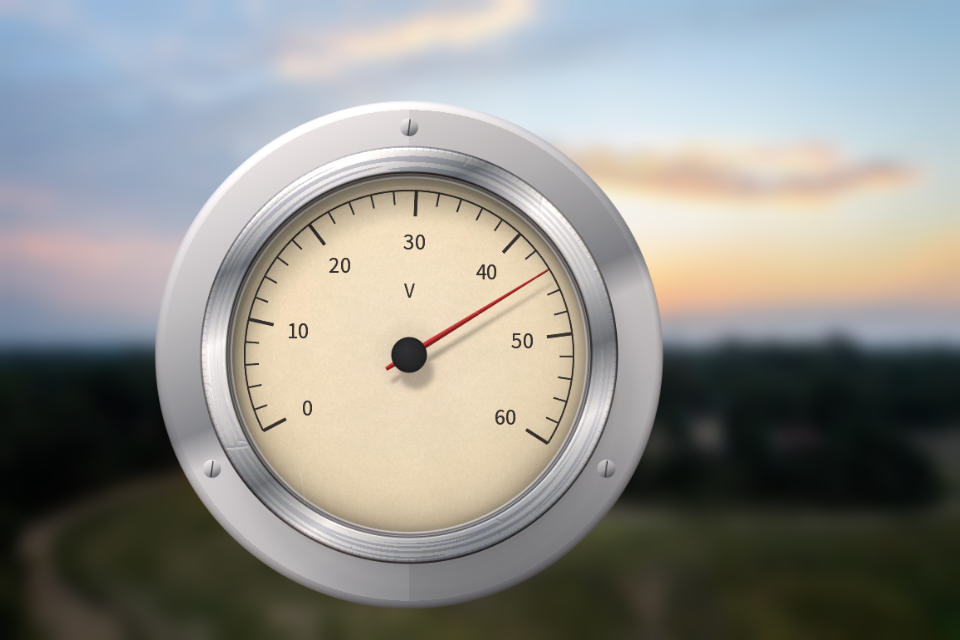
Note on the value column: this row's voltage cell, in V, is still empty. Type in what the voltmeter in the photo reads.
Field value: 44 V
